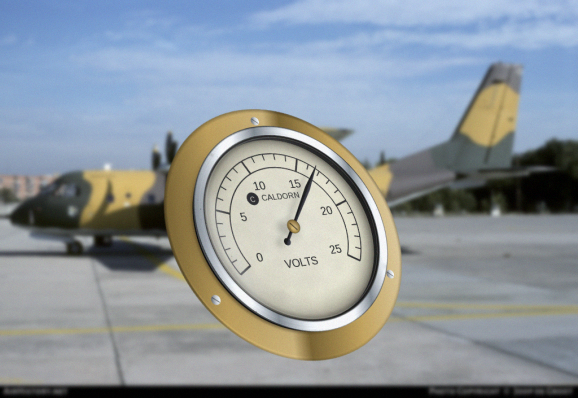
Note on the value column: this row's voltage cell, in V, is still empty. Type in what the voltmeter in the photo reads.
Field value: 16.5 V
